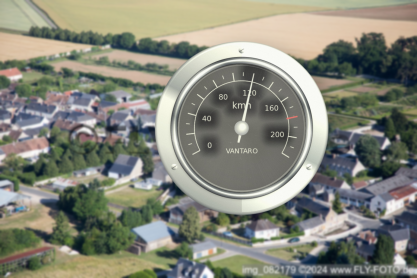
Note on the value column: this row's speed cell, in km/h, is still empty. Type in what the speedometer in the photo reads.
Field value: 120 km/h
